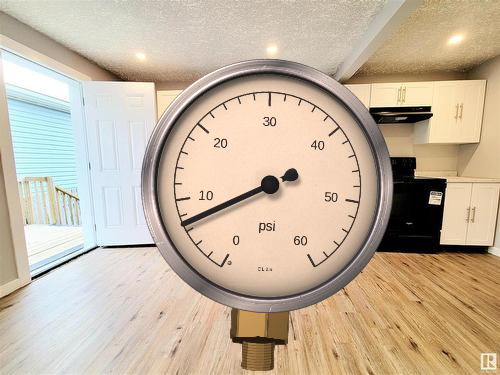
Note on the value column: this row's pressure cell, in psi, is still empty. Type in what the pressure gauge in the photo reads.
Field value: 7 psi
